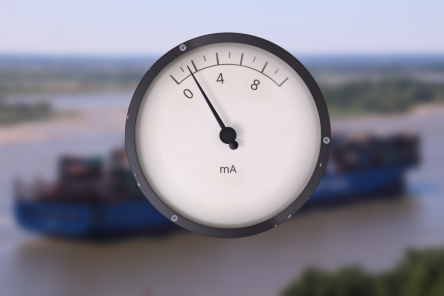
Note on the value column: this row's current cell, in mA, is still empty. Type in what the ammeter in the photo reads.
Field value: 1.5 mA
